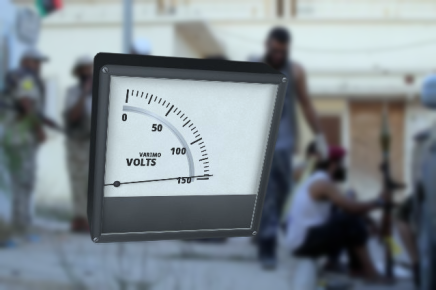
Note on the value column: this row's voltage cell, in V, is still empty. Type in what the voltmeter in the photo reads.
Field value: 145 V
